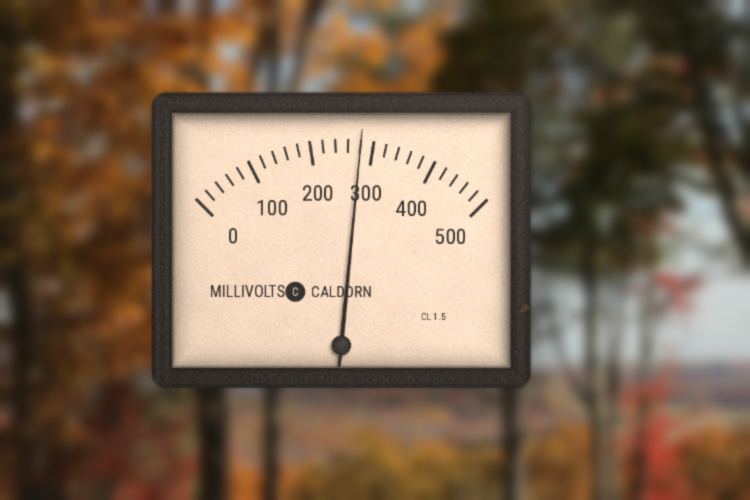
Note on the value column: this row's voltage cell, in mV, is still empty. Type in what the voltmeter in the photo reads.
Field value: 280 mV
